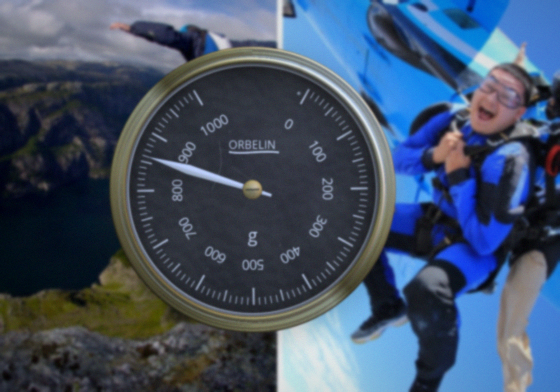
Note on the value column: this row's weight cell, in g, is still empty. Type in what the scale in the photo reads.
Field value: 860 g
